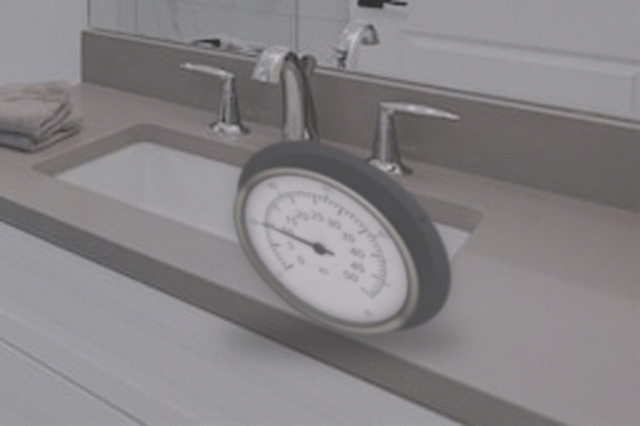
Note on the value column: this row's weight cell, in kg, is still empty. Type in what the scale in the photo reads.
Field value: 10 kg
